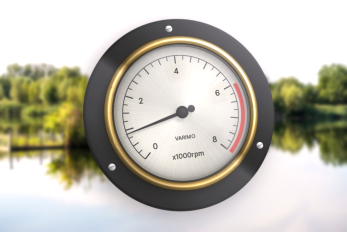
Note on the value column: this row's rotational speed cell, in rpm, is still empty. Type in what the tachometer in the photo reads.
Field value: 875 rpm
